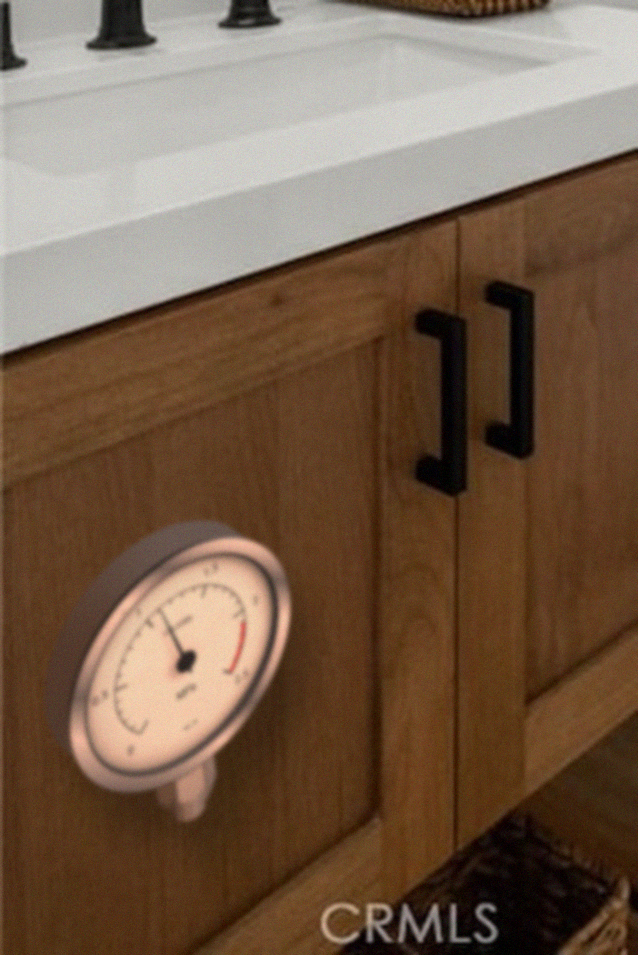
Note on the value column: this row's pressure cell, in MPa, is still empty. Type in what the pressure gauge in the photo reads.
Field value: 1.1 MPa
